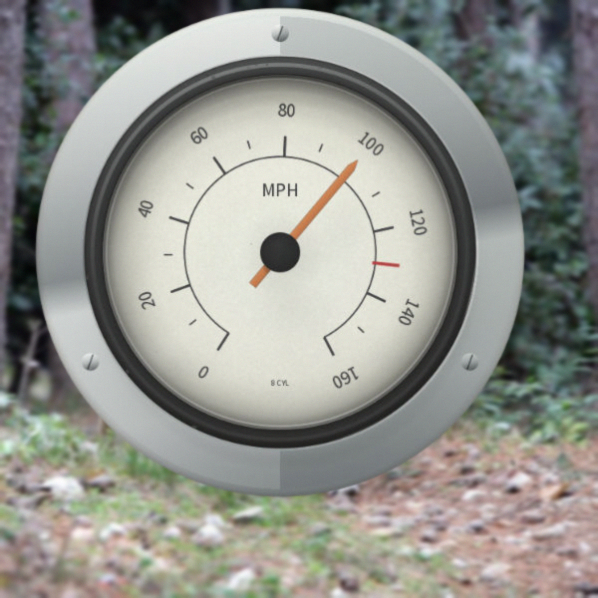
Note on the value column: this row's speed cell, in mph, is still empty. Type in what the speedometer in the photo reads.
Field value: 100 mph
